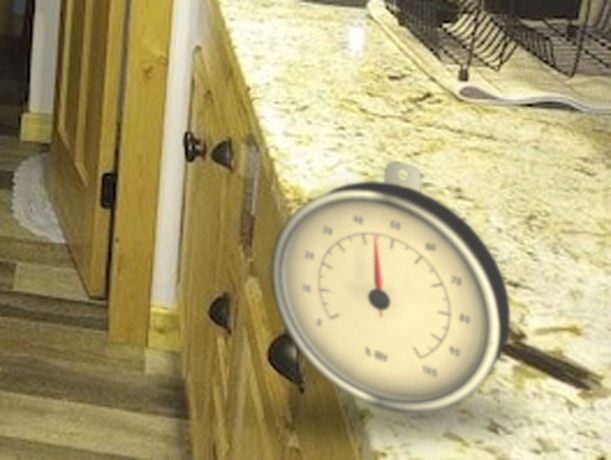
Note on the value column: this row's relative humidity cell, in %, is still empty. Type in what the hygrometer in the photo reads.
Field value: 45 %
